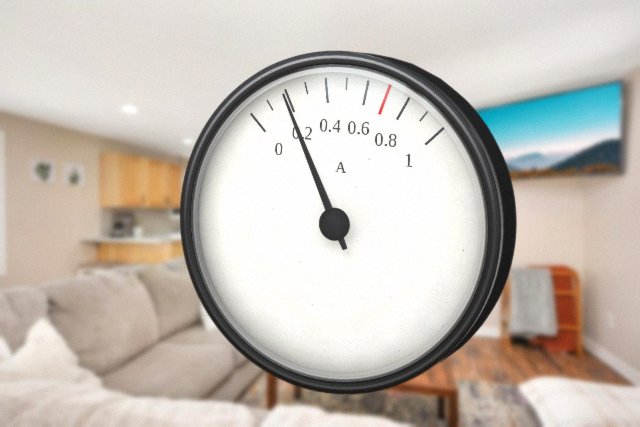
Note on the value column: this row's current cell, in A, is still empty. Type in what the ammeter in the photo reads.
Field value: 0.2 A
